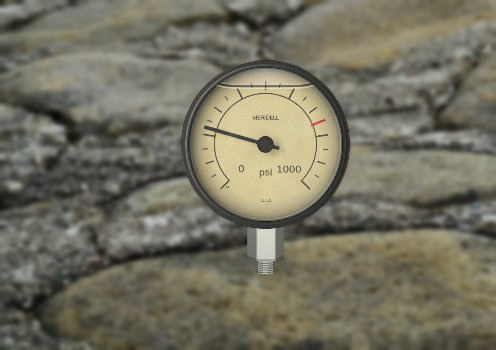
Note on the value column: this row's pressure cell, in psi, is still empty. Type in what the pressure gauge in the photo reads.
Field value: 225 psi
